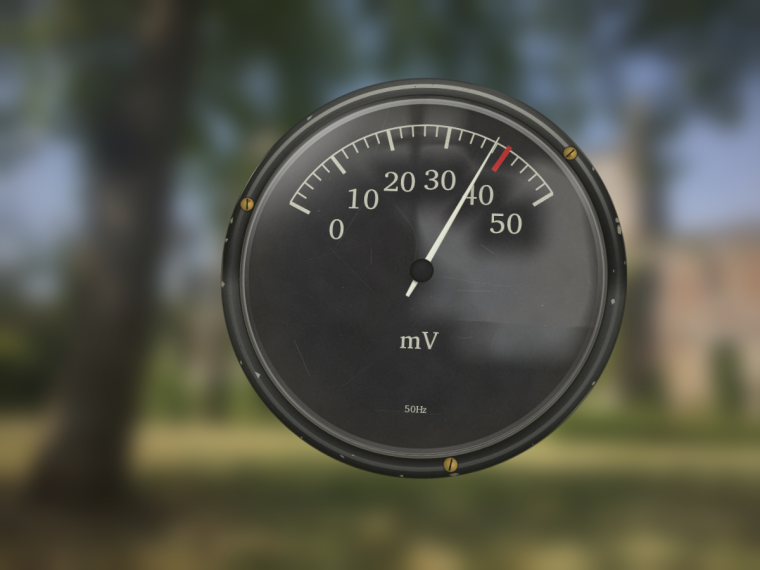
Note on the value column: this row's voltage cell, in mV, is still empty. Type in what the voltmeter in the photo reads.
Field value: 38 mV
